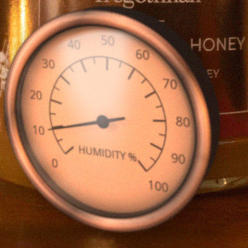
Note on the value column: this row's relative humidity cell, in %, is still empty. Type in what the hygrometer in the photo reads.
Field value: 10 %
